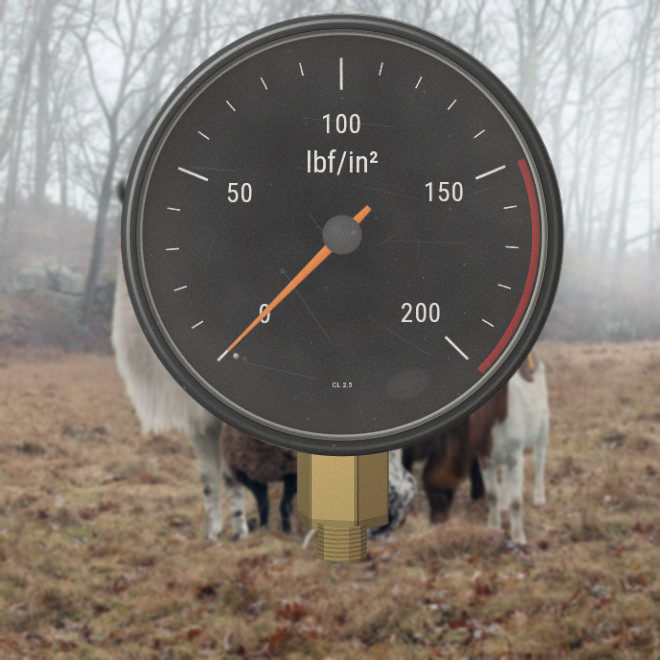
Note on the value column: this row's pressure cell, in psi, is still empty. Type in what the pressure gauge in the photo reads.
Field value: 0 psi
